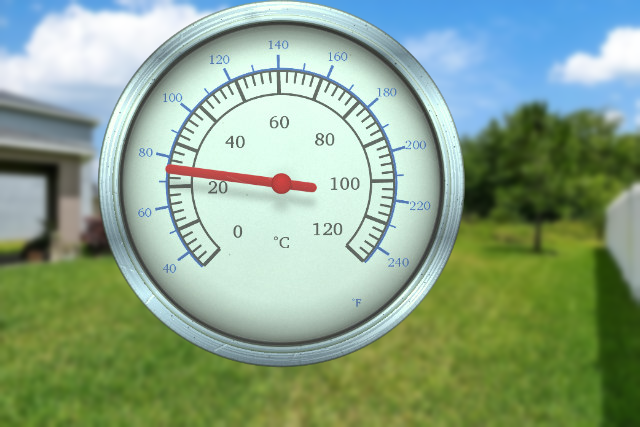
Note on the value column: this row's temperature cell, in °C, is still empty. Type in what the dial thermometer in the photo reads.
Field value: 24 °C
